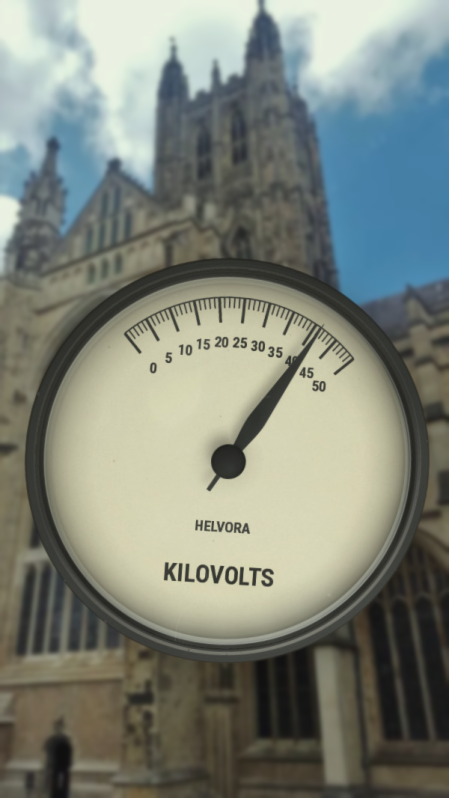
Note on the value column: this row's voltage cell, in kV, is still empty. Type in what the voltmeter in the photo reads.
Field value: 41 kV
